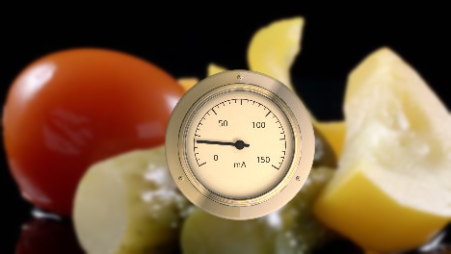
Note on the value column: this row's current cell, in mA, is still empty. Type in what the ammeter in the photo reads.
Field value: 20 mA
